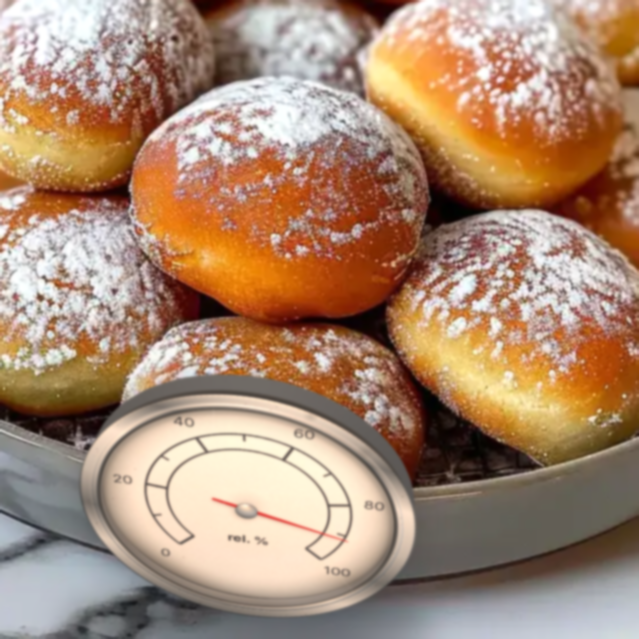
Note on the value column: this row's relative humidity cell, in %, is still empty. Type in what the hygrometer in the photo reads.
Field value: 90 %
